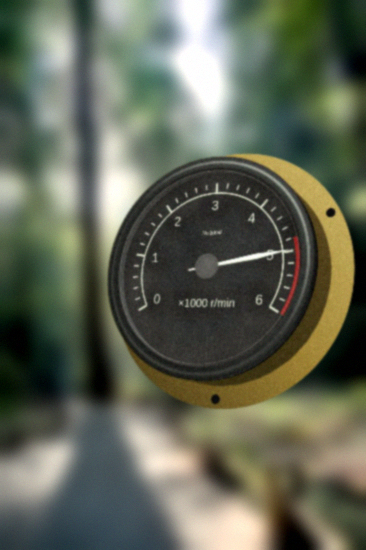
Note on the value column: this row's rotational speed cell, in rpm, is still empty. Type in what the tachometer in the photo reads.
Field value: 5000 rpm
